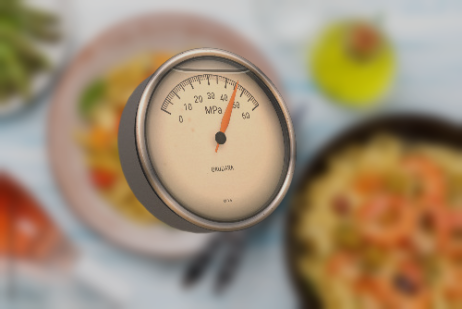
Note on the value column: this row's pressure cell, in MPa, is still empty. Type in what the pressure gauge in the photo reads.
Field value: 45 MPa
